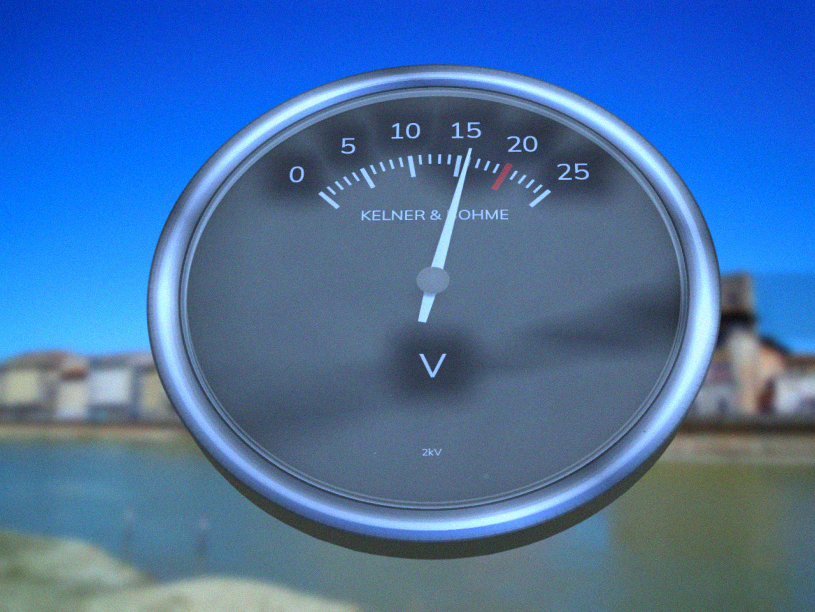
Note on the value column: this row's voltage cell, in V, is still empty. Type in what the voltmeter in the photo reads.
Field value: 16 V
